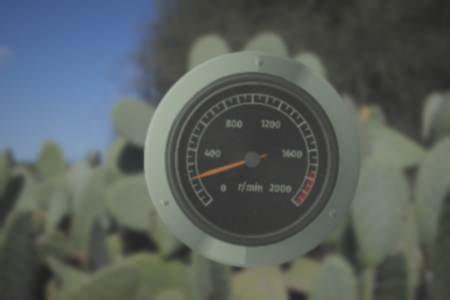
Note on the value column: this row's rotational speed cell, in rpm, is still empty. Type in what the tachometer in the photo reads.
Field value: 200 rpm
